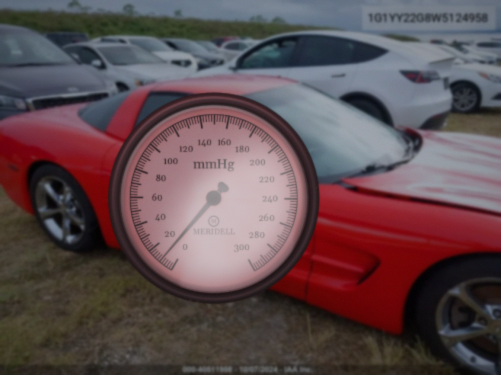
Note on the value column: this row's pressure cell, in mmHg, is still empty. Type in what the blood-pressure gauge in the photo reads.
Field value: 10 mmHg
